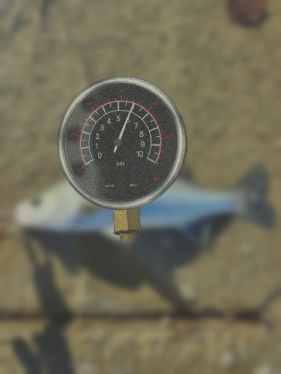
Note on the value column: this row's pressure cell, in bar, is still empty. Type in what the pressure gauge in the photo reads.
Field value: 6 bar
